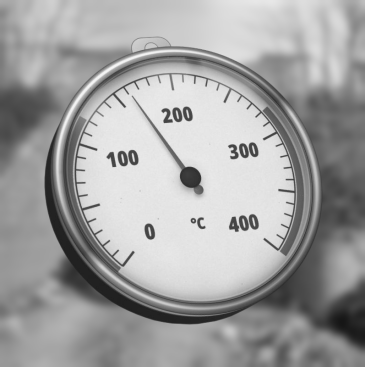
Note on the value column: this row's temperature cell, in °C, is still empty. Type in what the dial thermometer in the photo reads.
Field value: 160 °C
